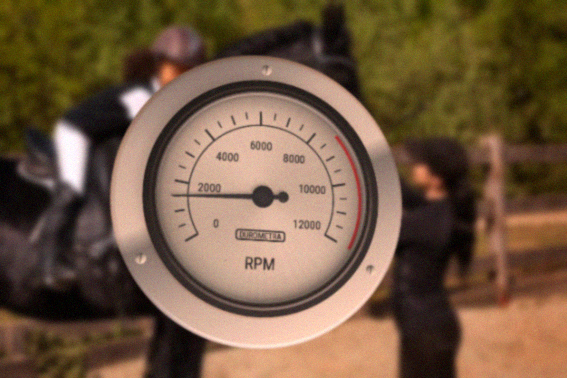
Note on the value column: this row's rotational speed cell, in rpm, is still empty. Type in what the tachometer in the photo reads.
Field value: 1500 rpm
